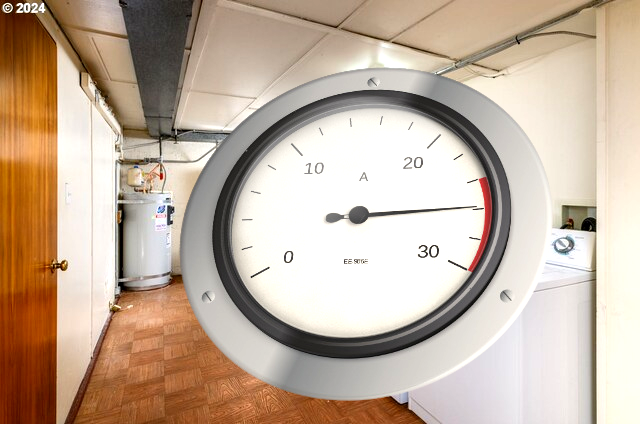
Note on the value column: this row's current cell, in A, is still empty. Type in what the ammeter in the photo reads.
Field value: 26 A
